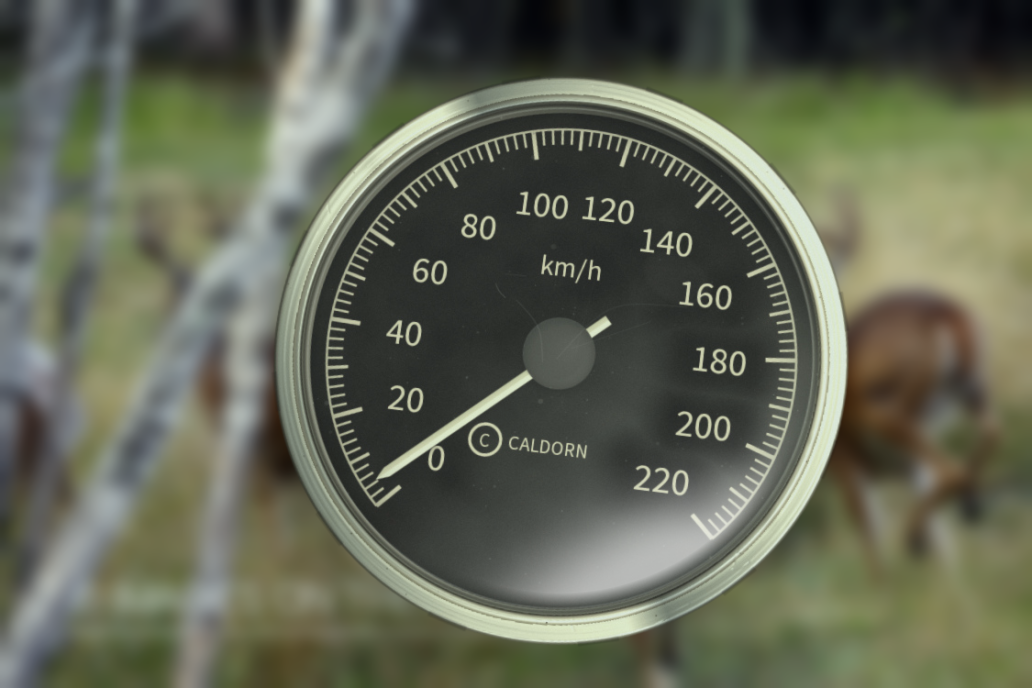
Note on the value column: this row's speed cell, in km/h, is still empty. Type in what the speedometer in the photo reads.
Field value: 4 km/h
